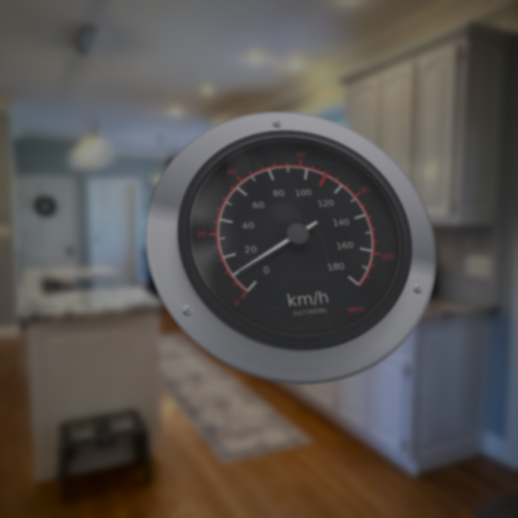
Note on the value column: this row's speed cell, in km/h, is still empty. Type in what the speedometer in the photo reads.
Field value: 10 km/h
